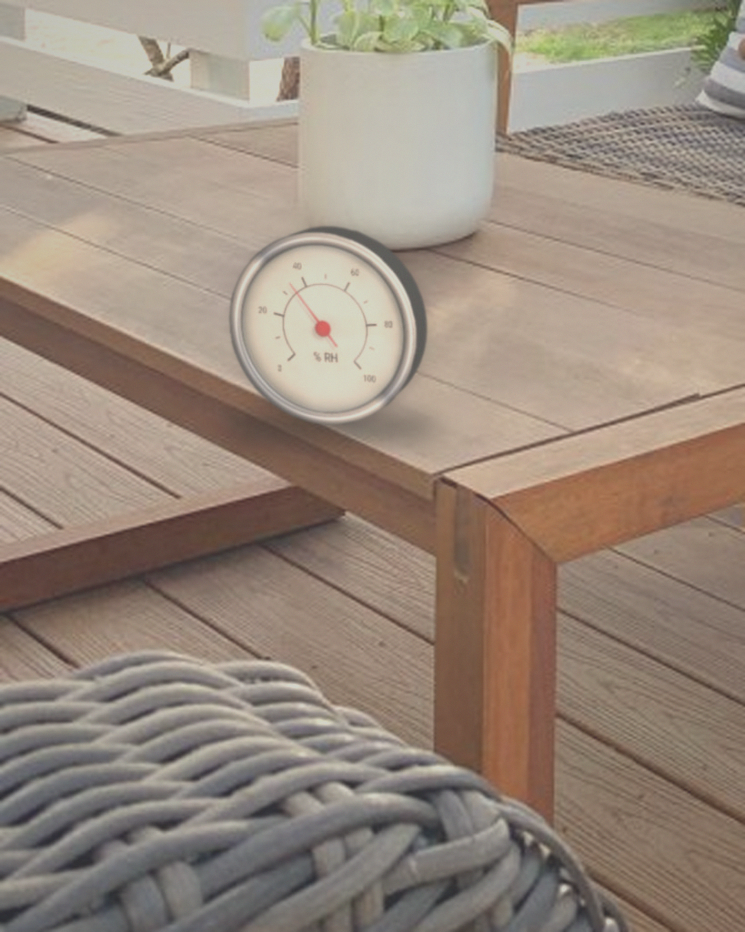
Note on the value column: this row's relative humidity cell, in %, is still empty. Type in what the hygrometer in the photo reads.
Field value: 35 %
